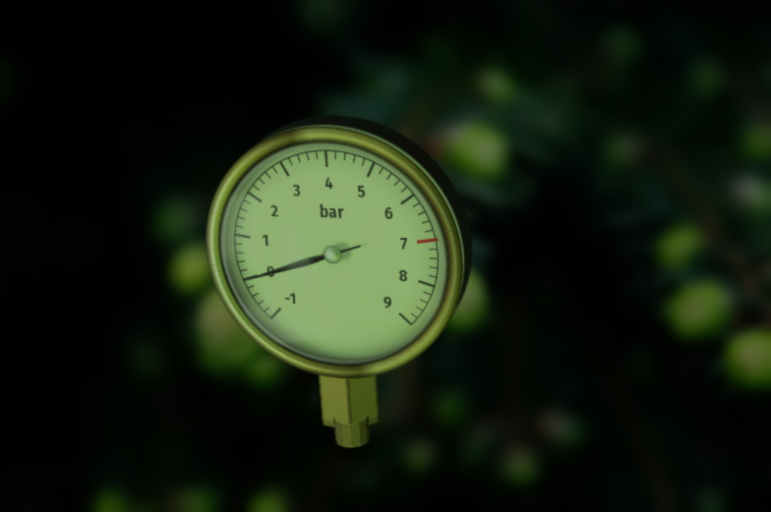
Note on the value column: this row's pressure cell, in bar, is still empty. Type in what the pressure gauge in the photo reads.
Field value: 0 bar
